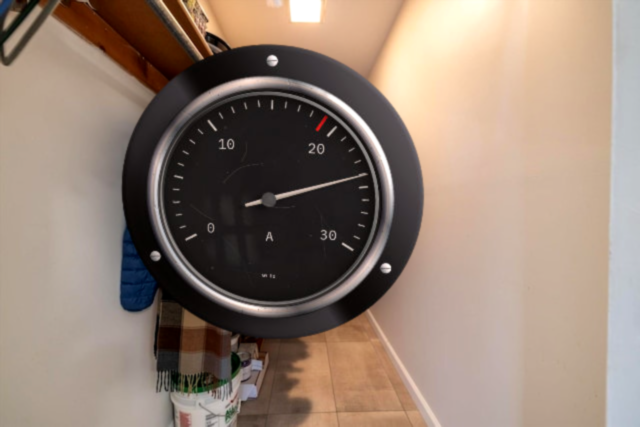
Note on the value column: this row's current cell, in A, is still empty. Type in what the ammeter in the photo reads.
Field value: 24 A
